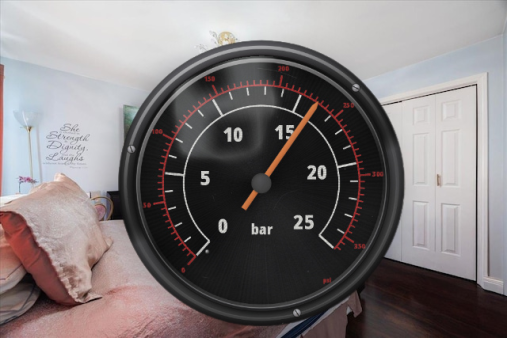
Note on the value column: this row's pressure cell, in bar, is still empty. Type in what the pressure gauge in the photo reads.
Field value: 16 bar
